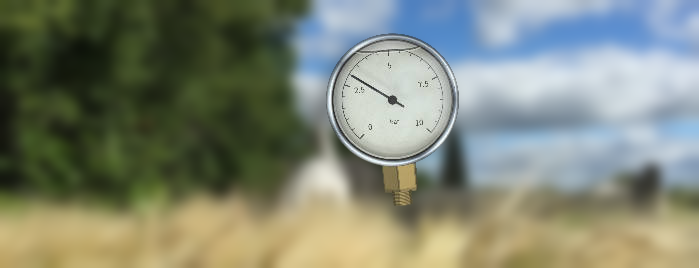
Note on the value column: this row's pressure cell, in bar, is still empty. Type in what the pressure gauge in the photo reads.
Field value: 3 bar
